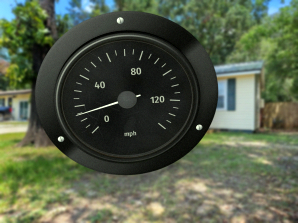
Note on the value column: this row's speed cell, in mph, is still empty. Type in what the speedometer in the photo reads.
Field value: 15 mph
